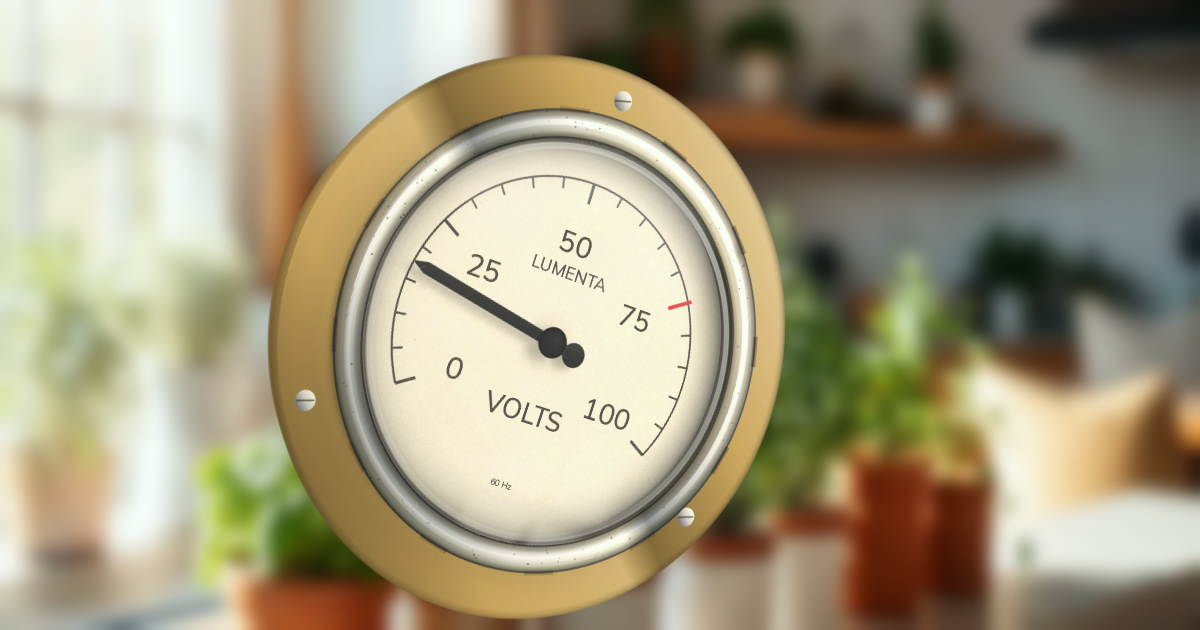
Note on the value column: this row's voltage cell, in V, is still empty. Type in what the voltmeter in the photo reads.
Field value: 17.5 V
